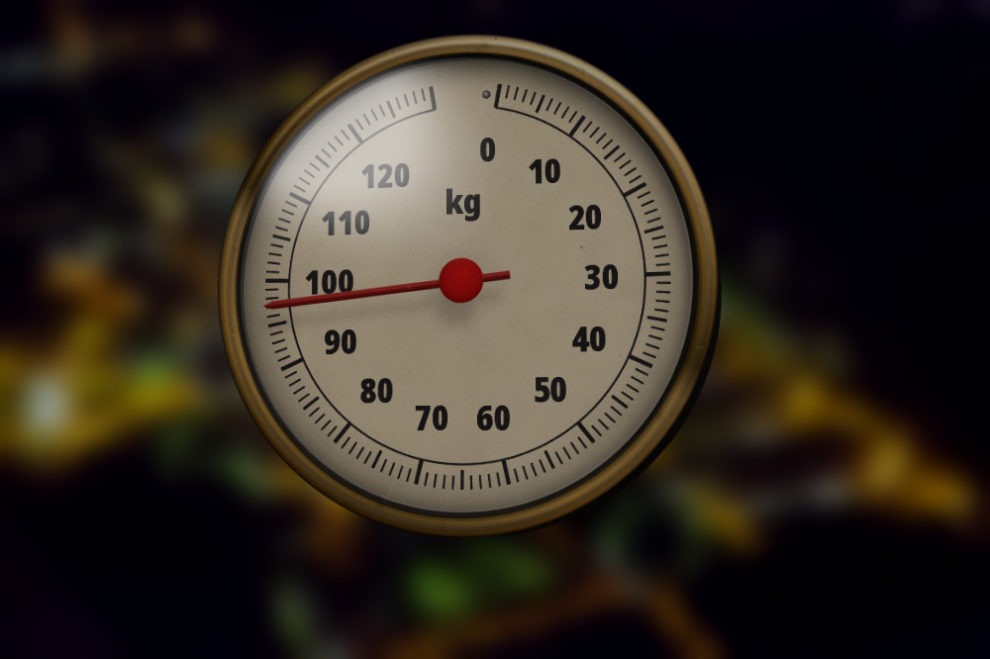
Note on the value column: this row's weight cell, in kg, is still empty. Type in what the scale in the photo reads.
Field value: 97 kg
